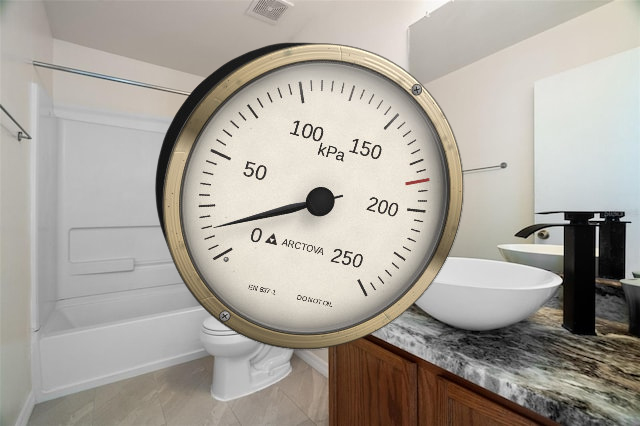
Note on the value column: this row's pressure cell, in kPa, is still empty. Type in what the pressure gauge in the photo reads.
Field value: 15 kPa
